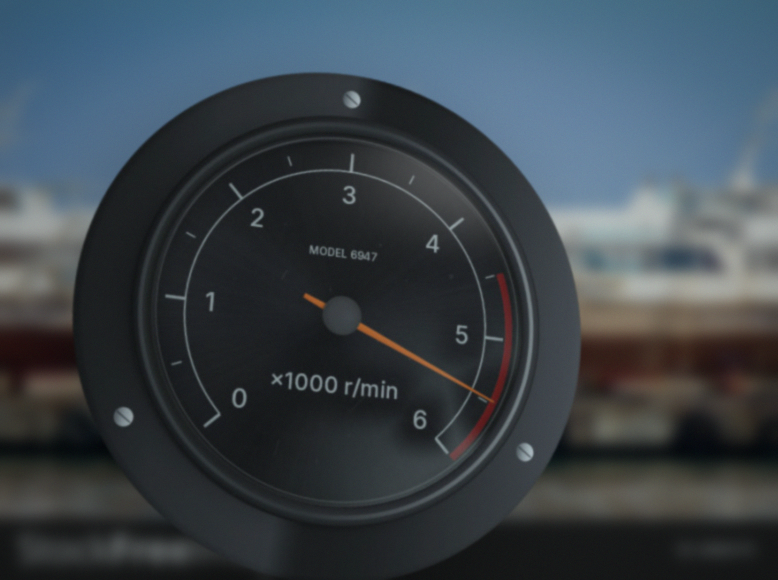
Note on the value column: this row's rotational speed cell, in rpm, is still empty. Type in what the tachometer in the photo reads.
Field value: 5500 rpm
